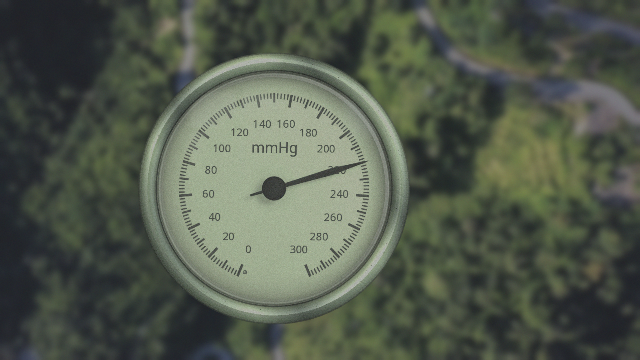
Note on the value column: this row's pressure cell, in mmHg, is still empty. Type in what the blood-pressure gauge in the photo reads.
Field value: 220 mmHg
